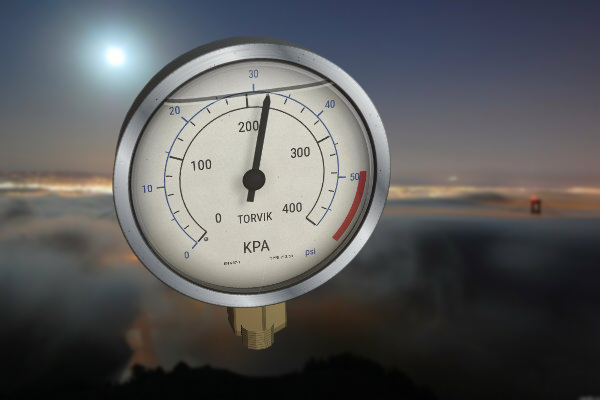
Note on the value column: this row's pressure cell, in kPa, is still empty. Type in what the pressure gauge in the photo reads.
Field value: 220 kPa
